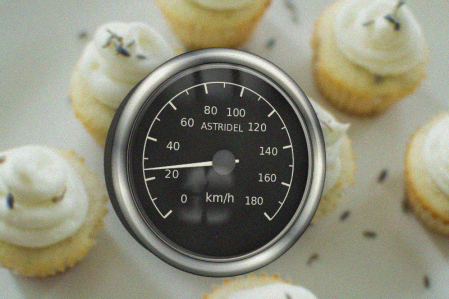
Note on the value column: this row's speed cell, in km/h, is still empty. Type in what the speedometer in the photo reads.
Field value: 25 km/h
